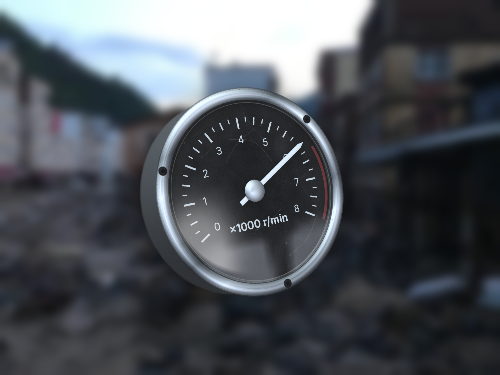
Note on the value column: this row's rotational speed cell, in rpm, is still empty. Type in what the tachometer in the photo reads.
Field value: 6000 rpm
